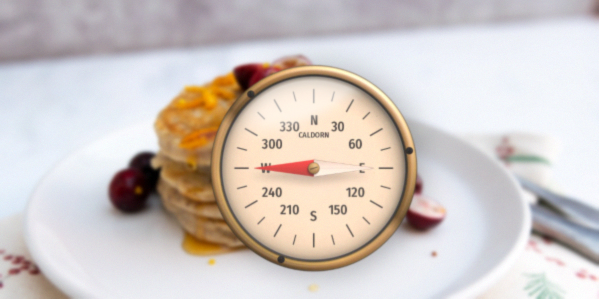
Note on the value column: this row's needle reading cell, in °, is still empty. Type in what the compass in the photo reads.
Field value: 270 °
